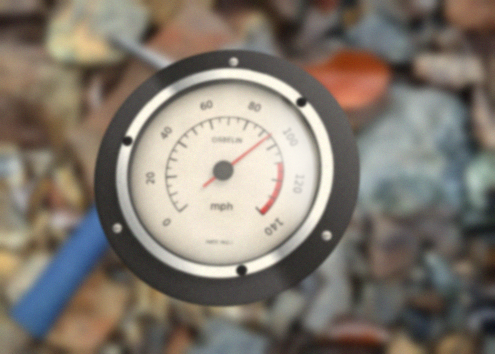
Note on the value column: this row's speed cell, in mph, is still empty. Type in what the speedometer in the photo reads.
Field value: 95 mph
